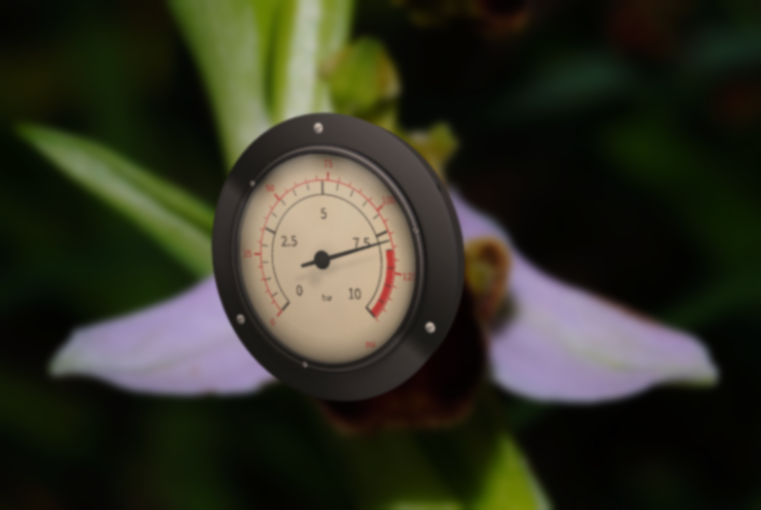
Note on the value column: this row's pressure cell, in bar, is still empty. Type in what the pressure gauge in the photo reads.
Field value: 7.75 bar
